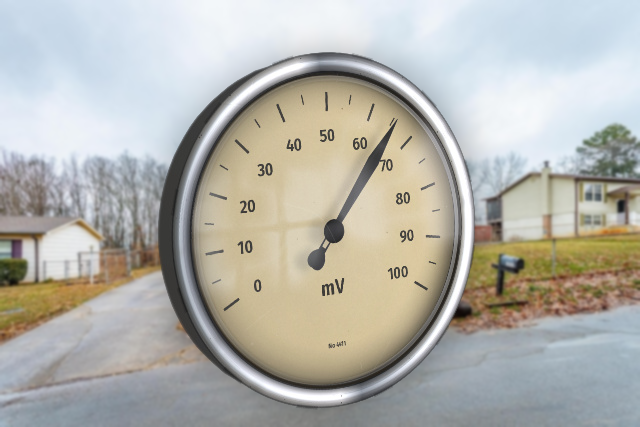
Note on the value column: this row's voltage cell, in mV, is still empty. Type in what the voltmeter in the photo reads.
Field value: 65 mV
